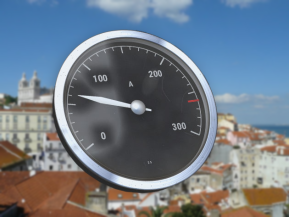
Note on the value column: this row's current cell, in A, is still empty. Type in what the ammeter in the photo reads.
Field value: 60 A
